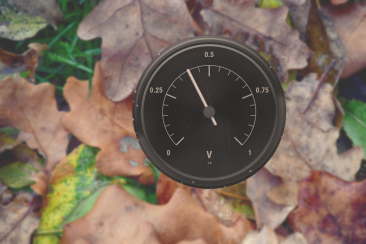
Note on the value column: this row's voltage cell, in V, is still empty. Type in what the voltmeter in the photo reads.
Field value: 0.4 V
